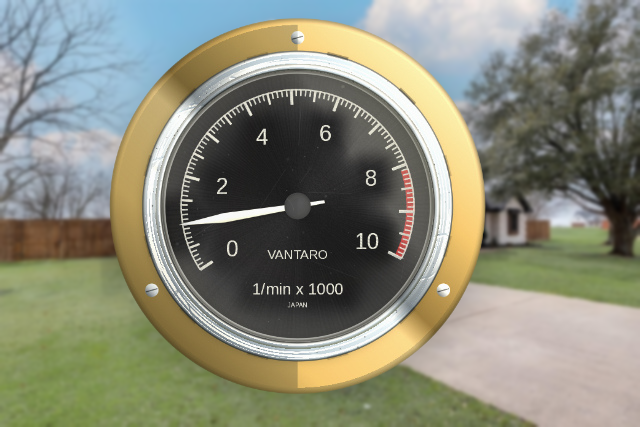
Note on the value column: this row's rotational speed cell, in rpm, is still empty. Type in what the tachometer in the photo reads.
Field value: 1000 rpm
